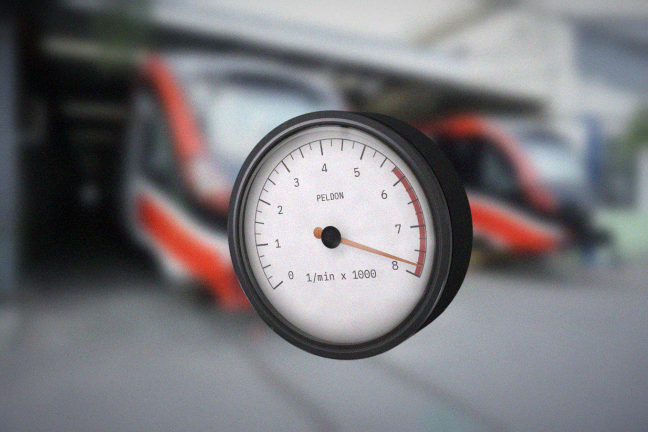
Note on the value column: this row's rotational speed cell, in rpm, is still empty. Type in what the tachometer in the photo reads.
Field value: 7750 rpm
